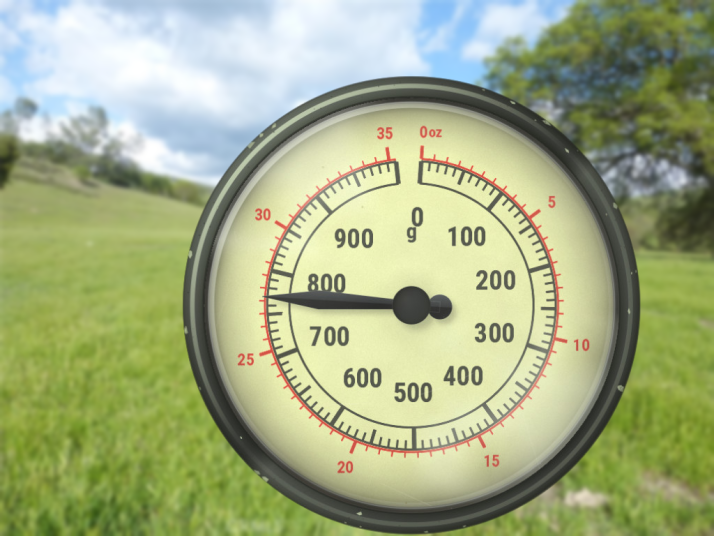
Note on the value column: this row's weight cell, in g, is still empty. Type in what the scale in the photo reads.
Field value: 770 g
